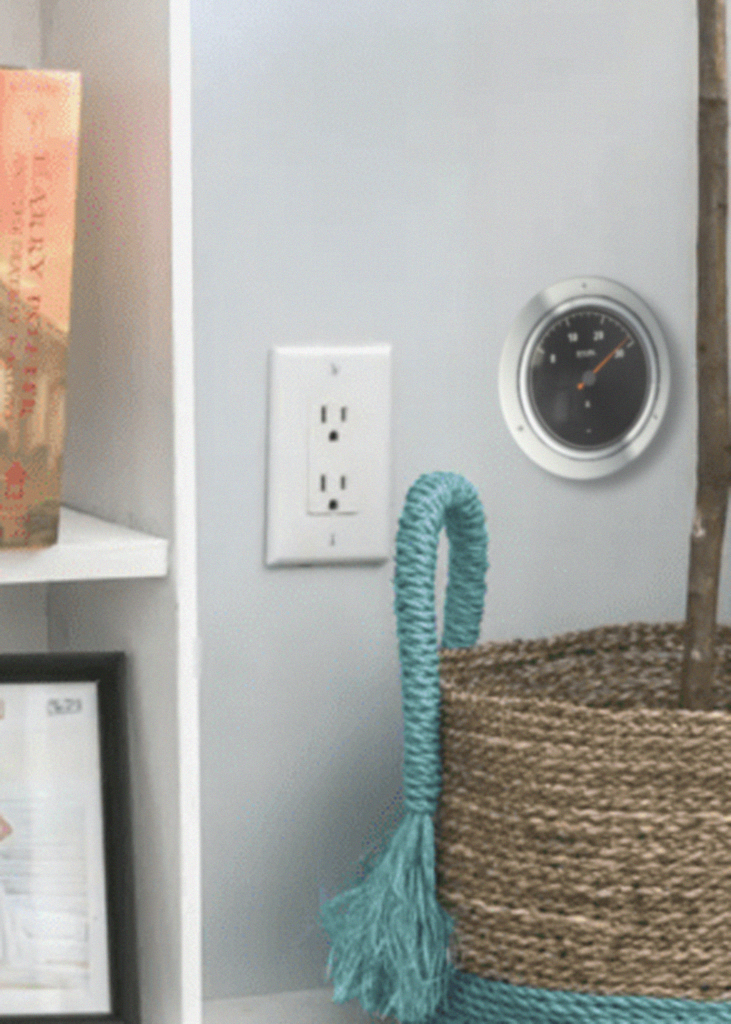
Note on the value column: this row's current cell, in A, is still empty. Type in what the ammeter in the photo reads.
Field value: 28 A
